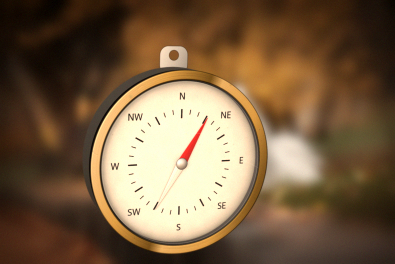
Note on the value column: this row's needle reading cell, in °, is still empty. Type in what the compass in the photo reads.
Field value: 30 °
